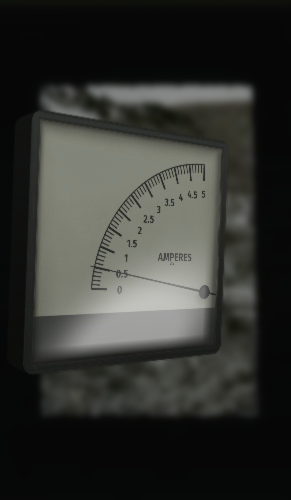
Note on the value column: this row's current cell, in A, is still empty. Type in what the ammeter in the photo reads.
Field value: 0.5 A
